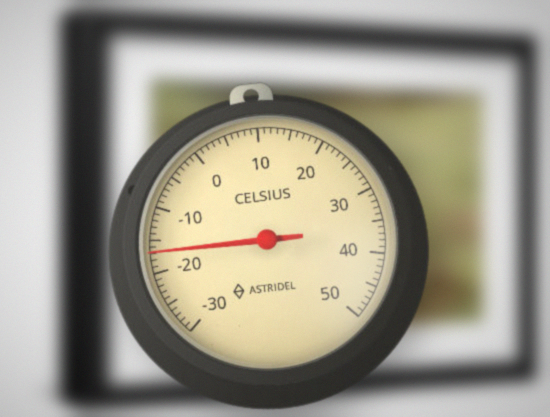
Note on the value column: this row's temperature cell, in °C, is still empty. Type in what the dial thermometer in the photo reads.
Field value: -17 °C
